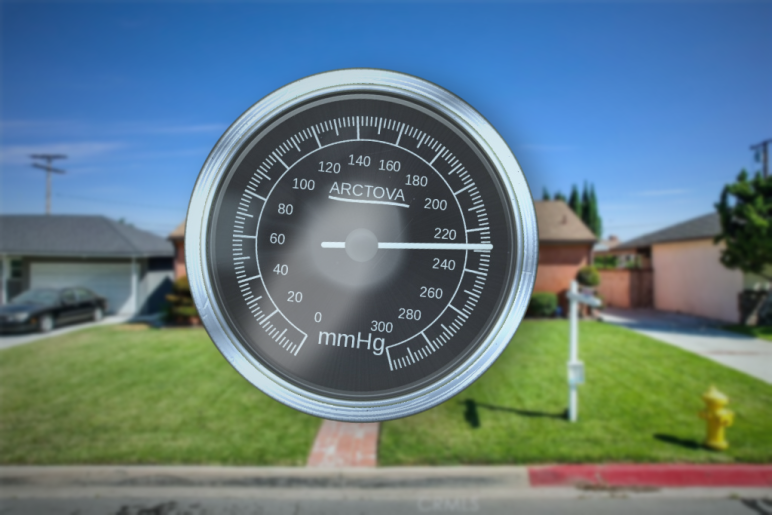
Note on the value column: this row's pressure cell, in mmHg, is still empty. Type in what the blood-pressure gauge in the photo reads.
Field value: 228 mmHg
